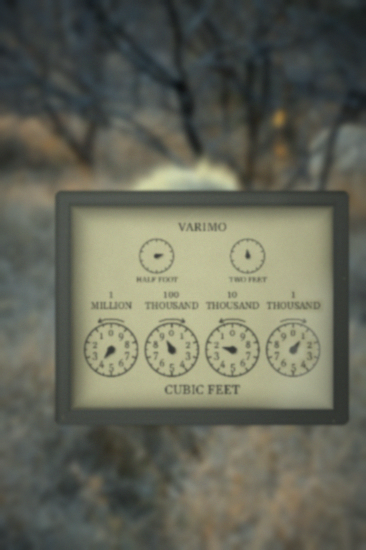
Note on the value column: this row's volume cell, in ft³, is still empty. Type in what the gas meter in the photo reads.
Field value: 392100 ft³
